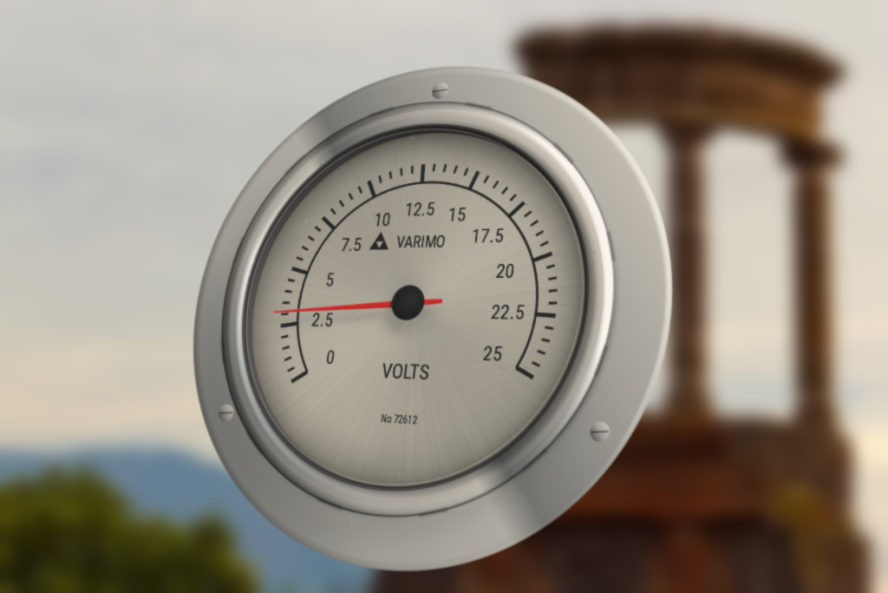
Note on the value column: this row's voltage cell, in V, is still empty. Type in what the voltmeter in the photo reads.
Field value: 3 V
